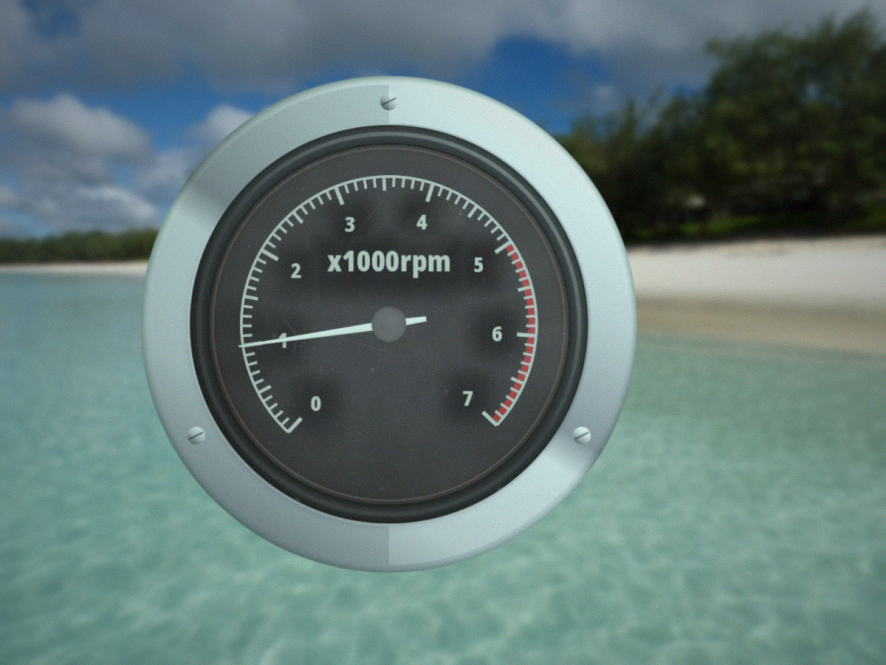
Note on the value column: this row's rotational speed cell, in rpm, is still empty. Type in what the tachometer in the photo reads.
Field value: 1000 rpm
